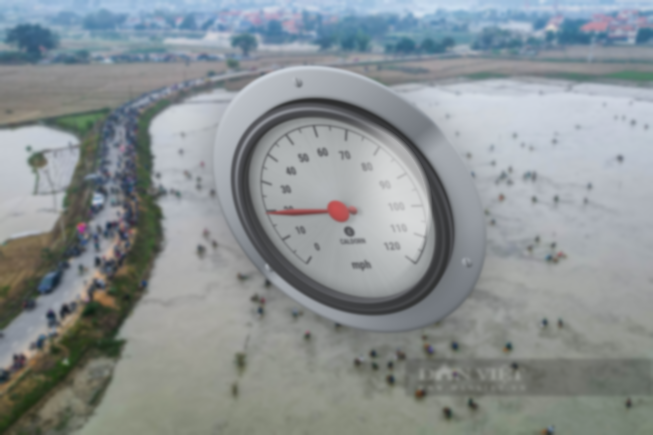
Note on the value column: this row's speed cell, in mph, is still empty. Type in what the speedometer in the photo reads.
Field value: 20 mph
